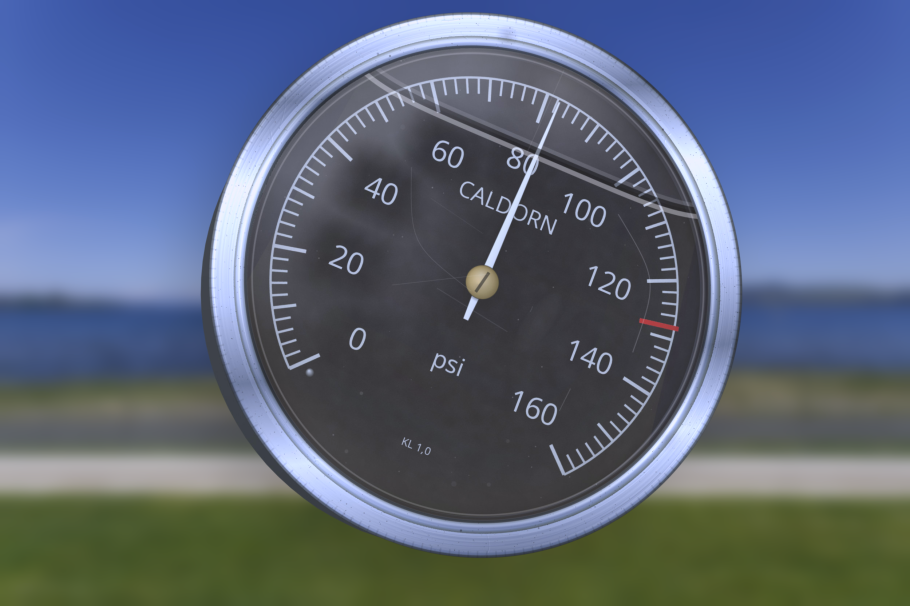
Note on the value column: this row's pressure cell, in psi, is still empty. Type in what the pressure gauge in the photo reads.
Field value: 82 psi
